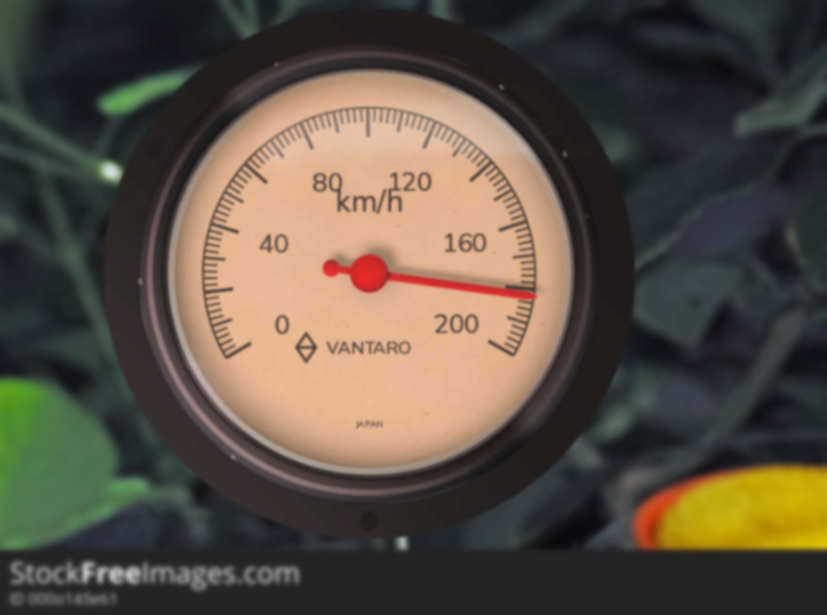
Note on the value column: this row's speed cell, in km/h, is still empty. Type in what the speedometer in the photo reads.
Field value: 182 km/h
